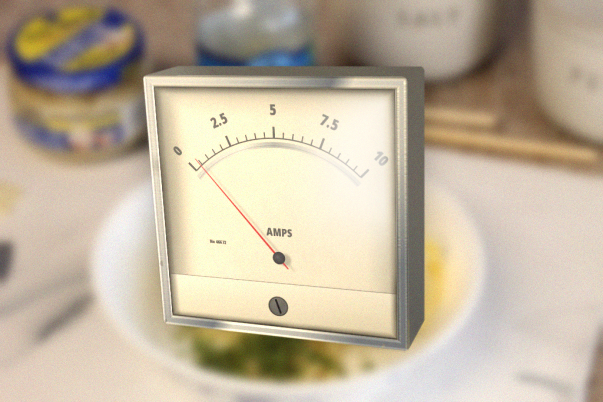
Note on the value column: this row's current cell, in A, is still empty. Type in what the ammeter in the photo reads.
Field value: 0.5 A
